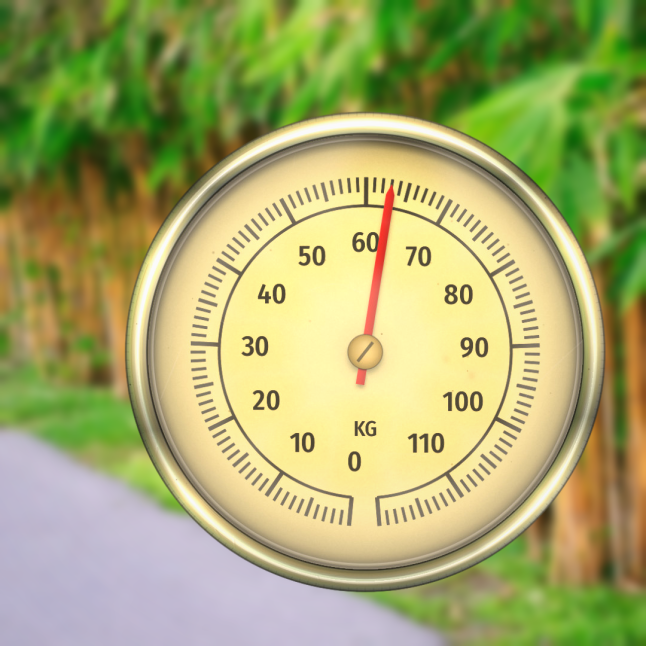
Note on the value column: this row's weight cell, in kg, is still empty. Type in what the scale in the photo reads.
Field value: 63 kg
